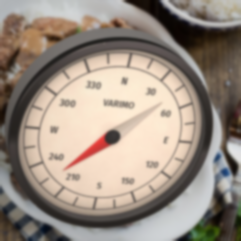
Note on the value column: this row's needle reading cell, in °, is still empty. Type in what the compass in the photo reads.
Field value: 225 °
